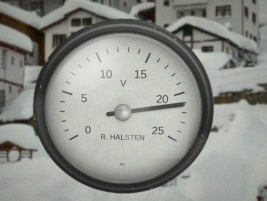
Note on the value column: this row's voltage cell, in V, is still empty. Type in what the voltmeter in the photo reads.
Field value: 21 V
